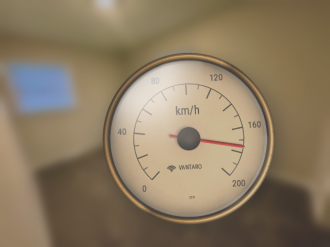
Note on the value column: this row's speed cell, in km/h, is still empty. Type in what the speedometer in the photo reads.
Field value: 175 km/h
